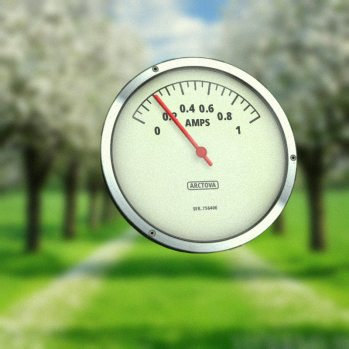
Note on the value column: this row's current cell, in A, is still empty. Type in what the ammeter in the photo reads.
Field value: 0.2 A
